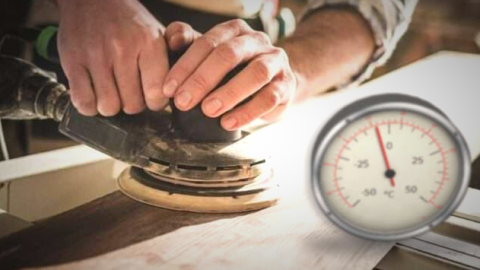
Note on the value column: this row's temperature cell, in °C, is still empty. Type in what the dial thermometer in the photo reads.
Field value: -5 °C
